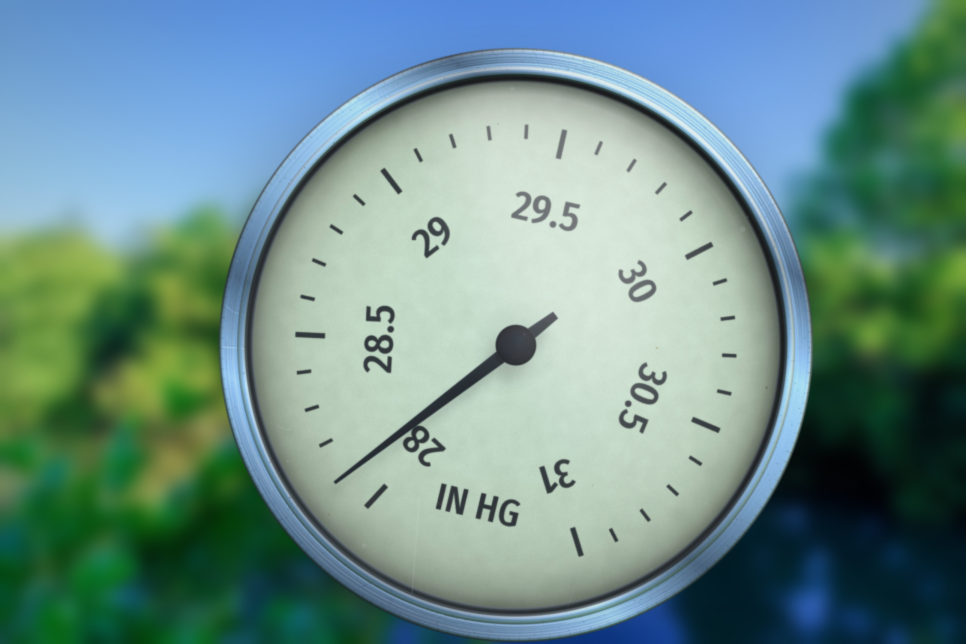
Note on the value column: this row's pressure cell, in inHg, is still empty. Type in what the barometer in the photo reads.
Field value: 28.1 inHg
